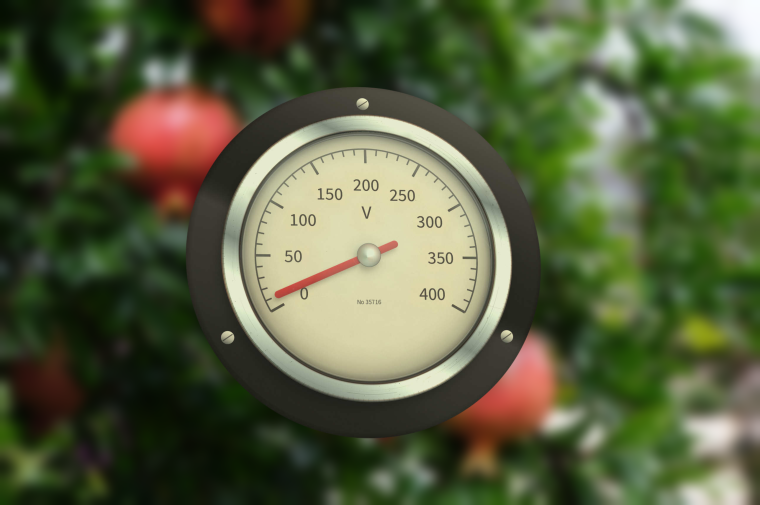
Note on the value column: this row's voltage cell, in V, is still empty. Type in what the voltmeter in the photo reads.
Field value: 10 V
